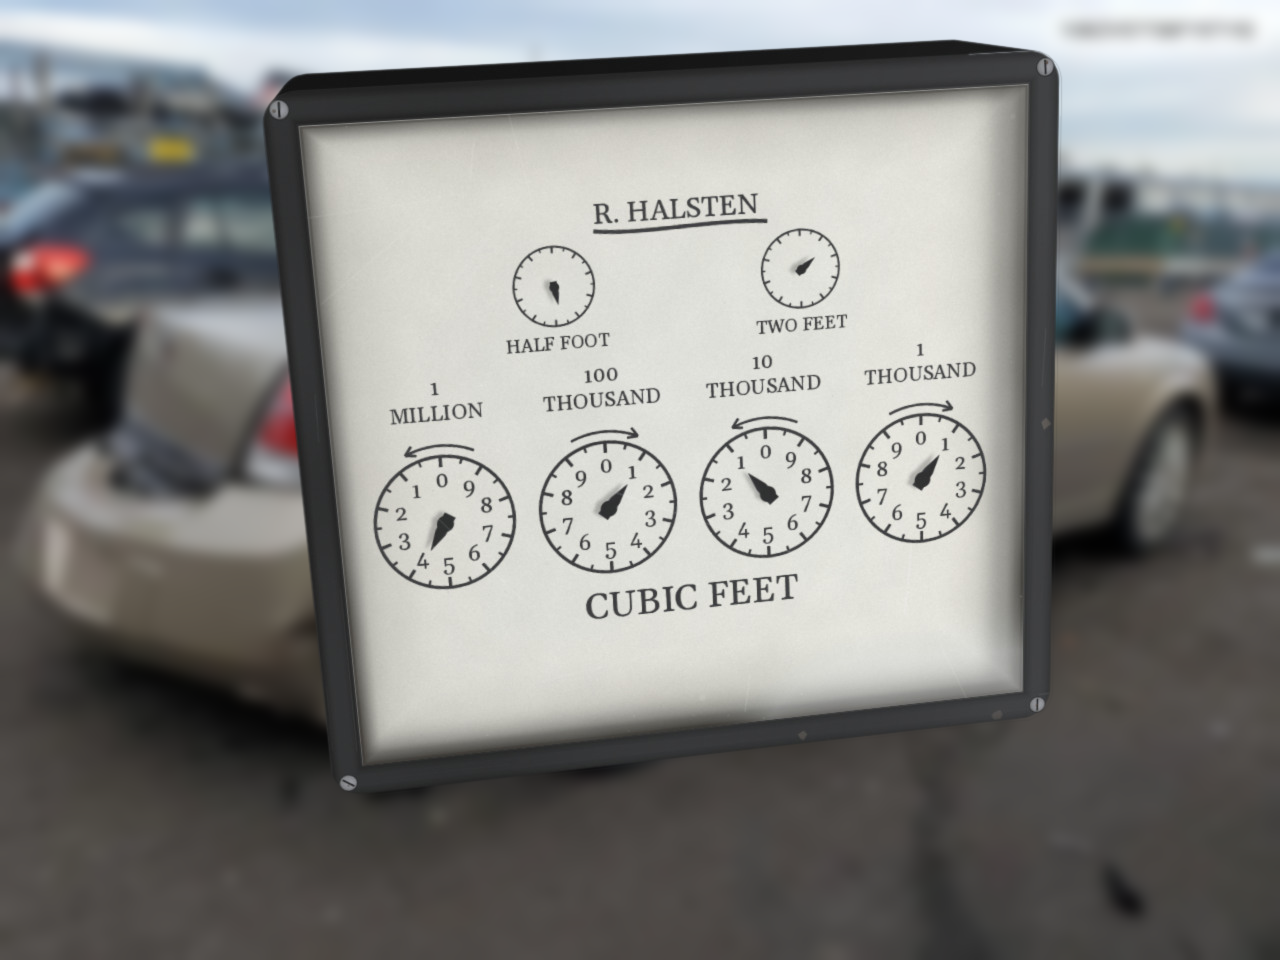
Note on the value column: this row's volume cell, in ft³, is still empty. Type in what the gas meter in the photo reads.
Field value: 411100 ft³
